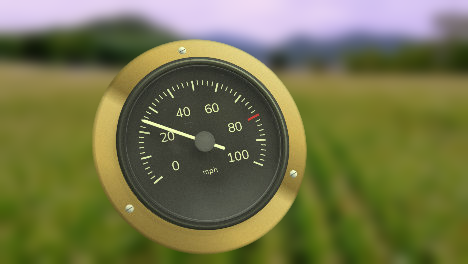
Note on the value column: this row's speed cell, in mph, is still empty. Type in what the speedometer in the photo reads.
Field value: 24 mph
